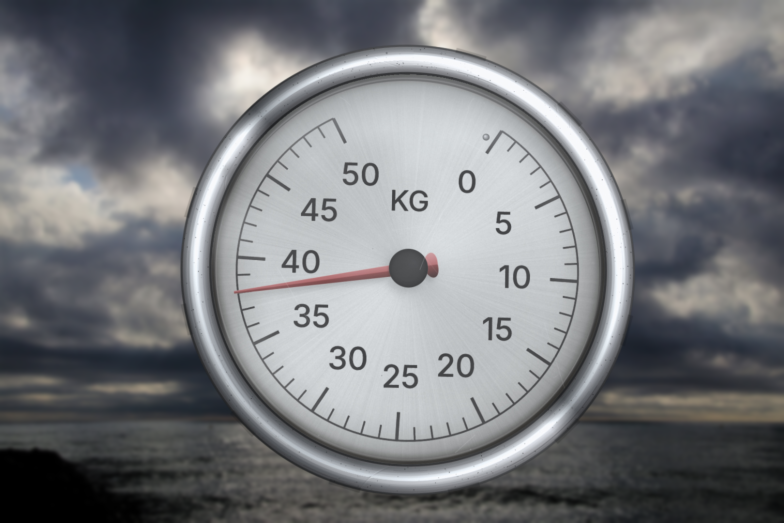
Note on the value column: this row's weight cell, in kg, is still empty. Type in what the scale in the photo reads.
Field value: 38 kg
